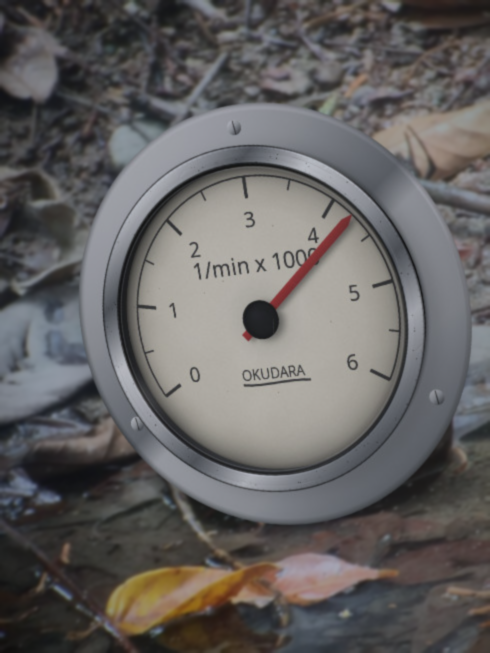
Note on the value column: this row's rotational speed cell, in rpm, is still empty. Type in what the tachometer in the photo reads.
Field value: 4250 rpm
